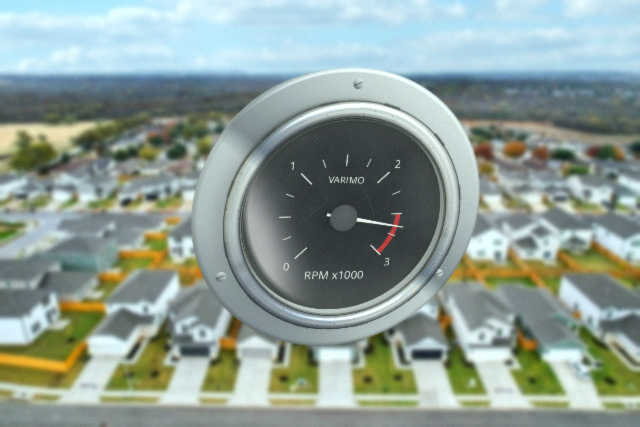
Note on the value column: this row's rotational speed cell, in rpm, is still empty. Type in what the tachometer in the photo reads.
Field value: 2625 rpm
